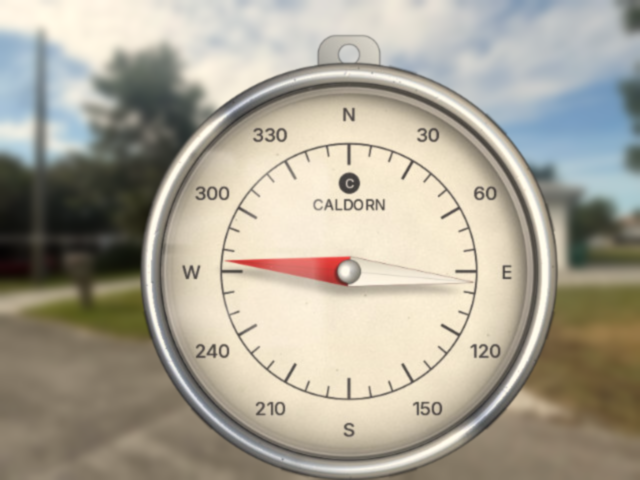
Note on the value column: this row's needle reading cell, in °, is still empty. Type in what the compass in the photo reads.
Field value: 275 °
